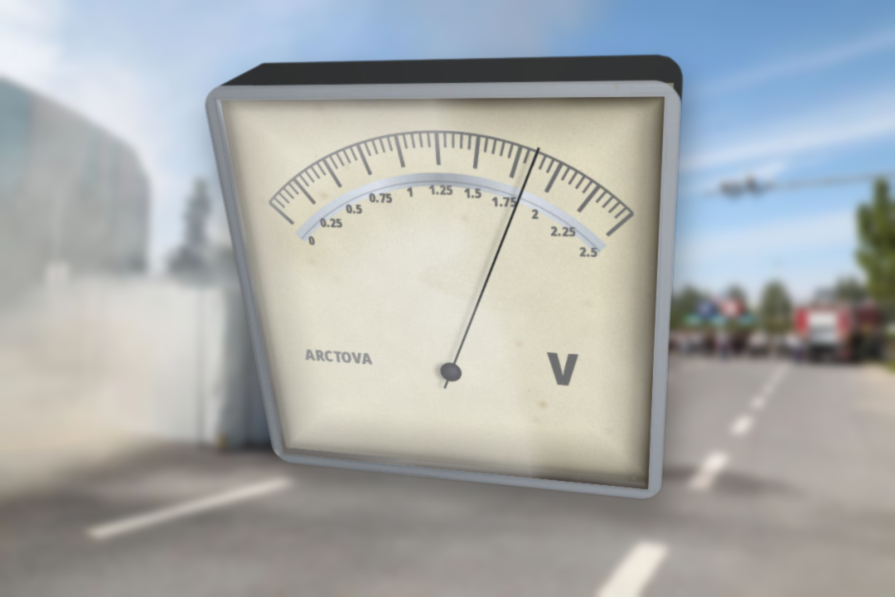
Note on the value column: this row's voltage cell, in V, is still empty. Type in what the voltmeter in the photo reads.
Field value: 1.85 V
